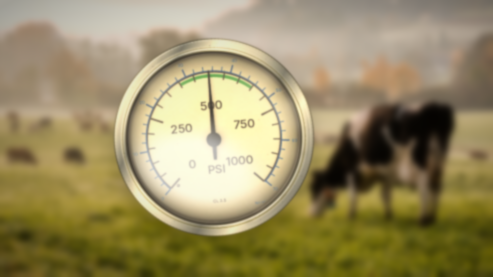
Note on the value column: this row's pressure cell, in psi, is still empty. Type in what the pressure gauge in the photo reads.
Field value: 500 psi
